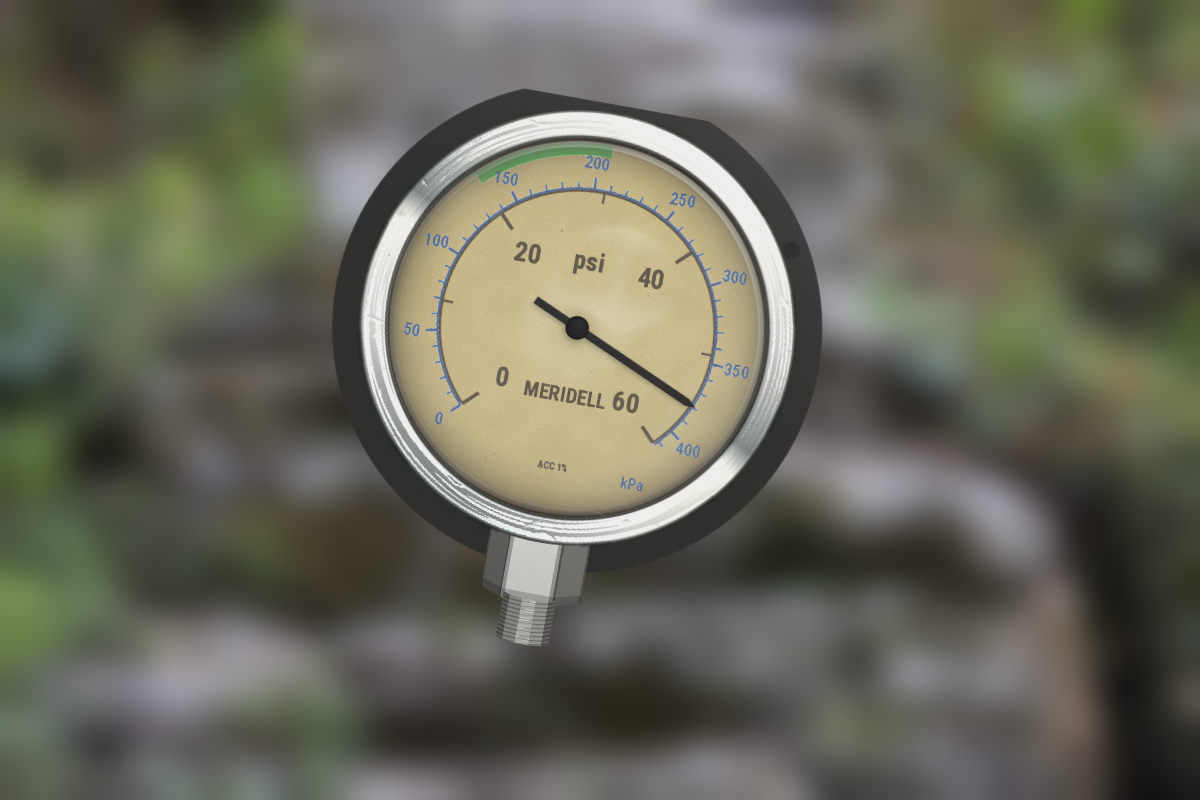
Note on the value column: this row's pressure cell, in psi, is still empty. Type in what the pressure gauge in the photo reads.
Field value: 55 psi
